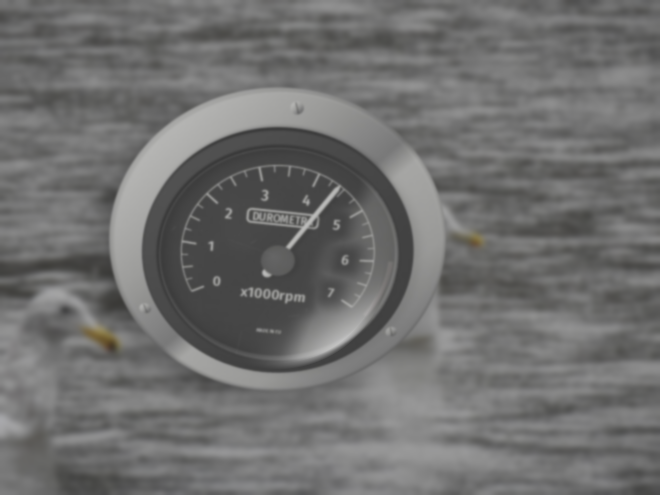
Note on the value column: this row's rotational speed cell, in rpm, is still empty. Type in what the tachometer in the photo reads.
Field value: 4375 rpm
